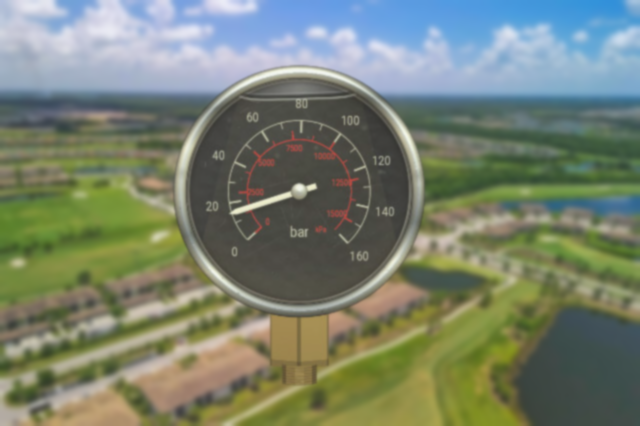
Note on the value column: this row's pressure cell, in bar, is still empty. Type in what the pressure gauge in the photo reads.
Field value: 15 bar
